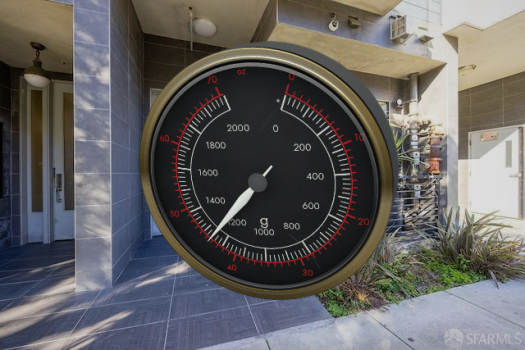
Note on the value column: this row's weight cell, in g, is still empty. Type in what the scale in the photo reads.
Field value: 1260 g
